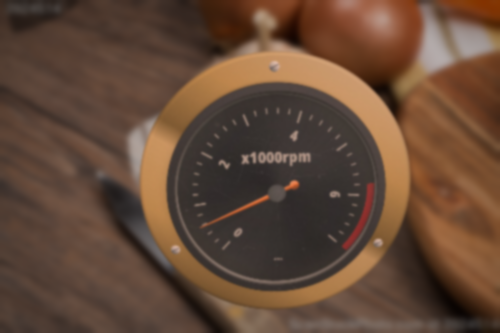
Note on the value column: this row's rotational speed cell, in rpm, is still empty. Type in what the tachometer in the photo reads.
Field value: 600 rpm
